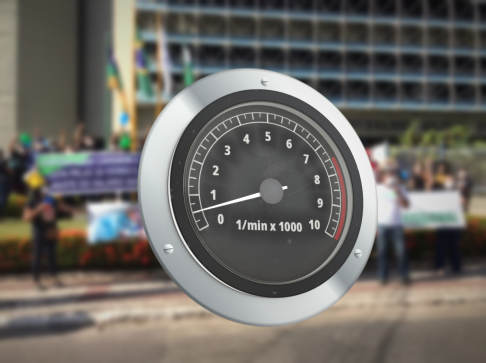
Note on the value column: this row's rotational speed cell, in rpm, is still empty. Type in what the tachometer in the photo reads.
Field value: 500 rpm
